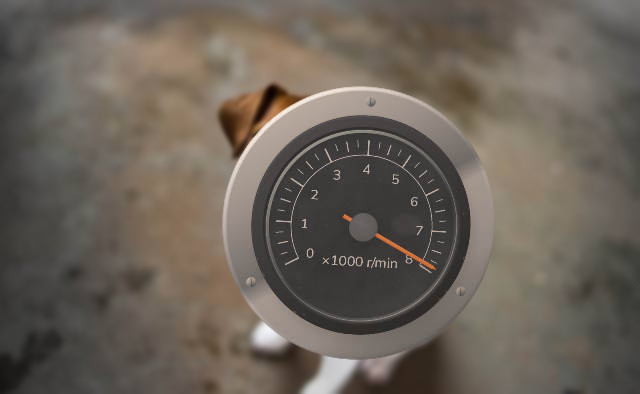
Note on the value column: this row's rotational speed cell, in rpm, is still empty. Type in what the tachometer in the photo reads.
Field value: 7875 rpm
